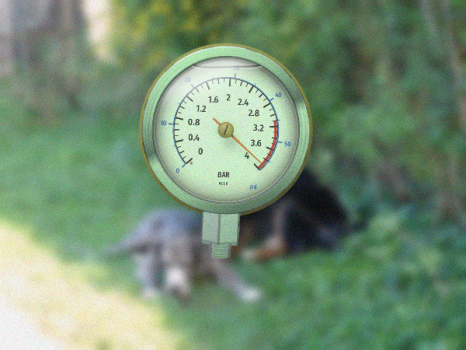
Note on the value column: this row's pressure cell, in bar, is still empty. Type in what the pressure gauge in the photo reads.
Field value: 3.9 bar
